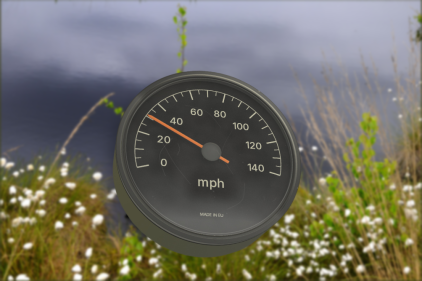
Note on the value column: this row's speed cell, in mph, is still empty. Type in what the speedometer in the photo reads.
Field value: 30 mph
